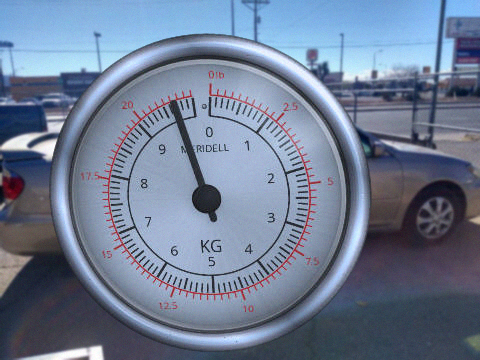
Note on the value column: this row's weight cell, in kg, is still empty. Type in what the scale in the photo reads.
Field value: 9.7 kg
